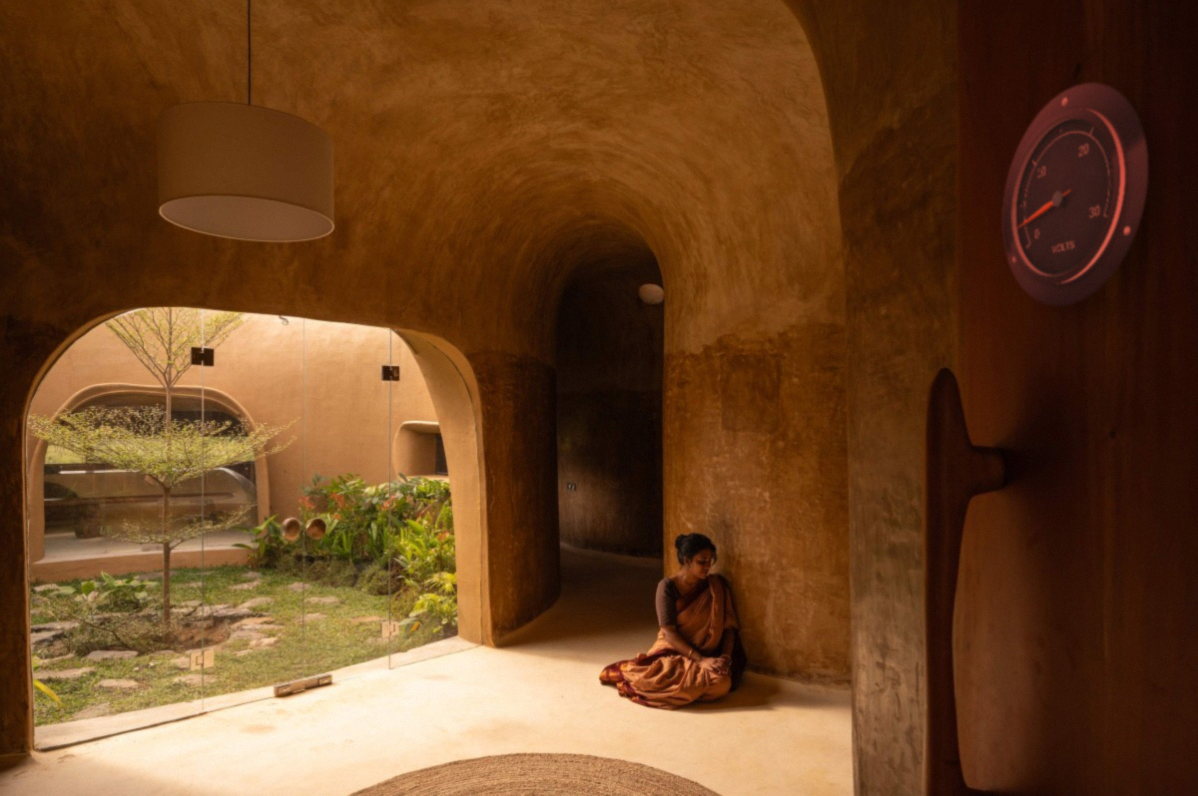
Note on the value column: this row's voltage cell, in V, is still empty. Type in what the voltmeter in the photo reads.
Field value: 2.5 V
